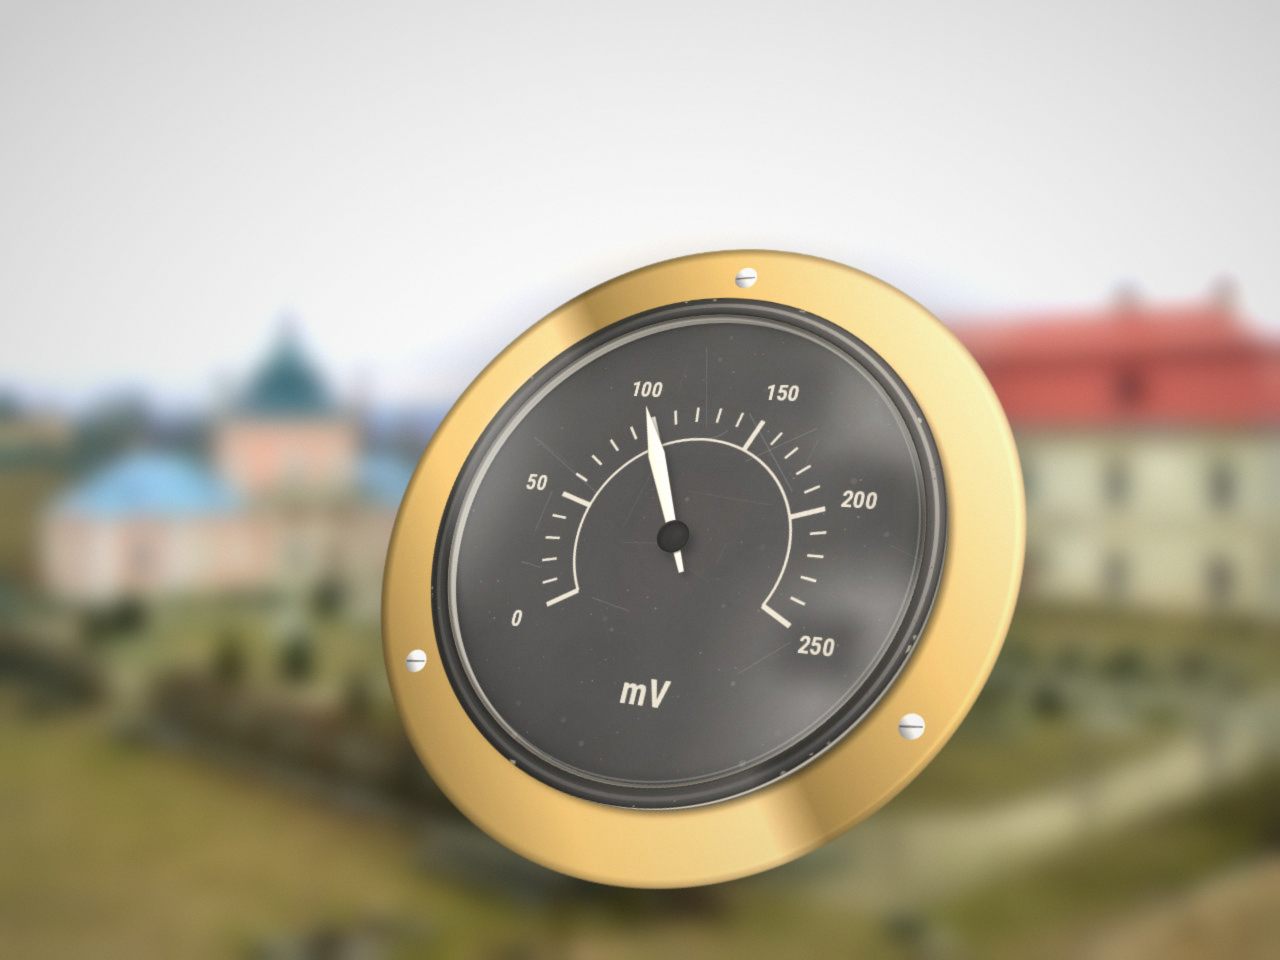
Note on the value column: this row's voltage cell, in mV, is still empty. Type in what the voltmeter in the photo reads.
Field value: 100 mV
